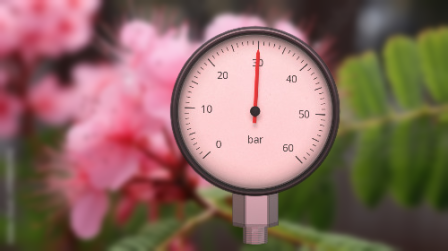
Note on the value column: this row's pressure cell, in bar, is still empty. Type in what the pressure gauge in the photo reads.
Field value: 30 bar
